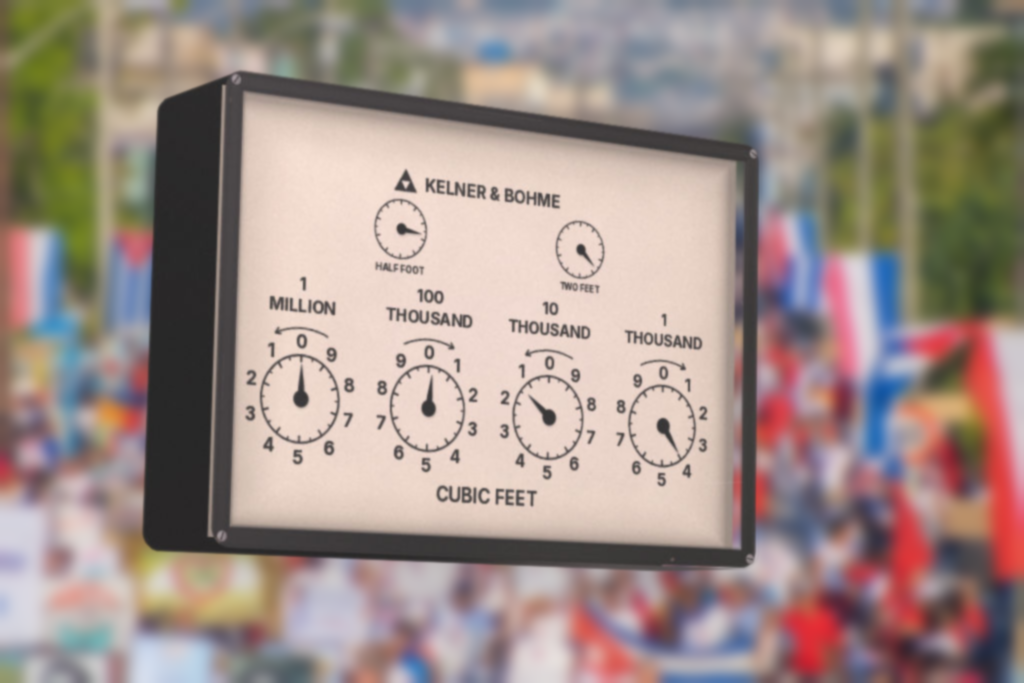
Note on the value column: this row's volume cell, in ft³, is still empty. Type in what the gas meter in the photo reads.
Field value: 1400 ft³
